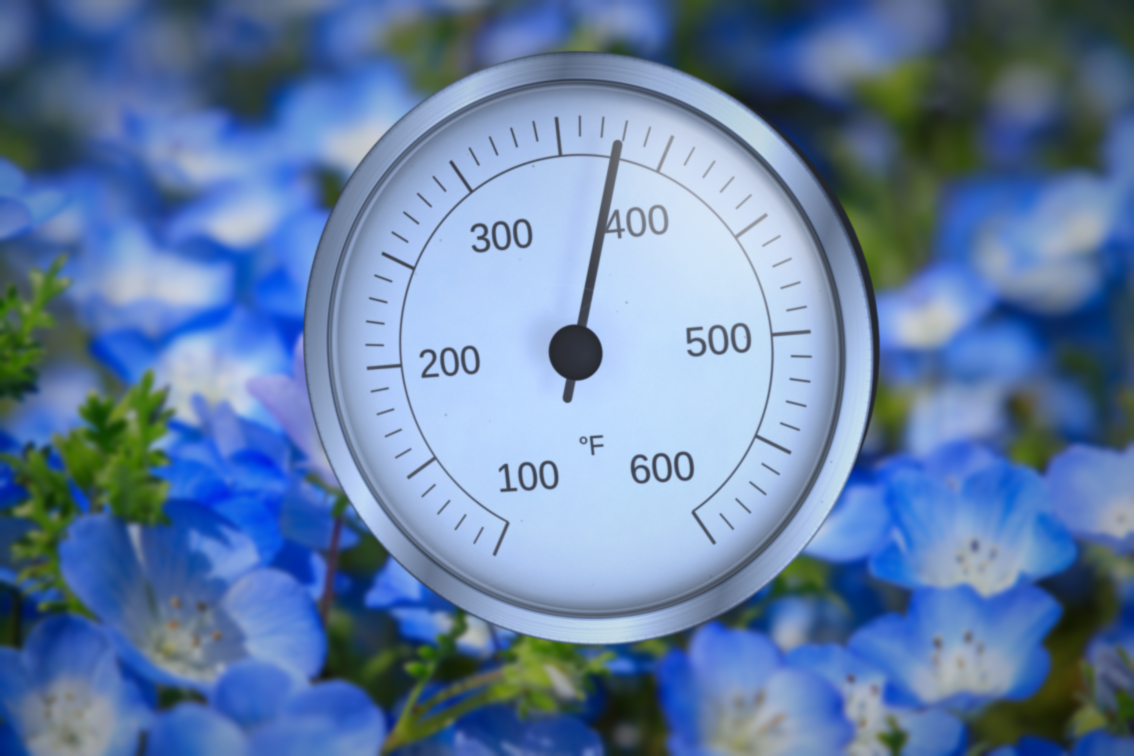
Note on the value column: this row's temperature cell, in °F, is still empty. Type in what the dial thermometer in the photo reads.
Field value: 380 °F
